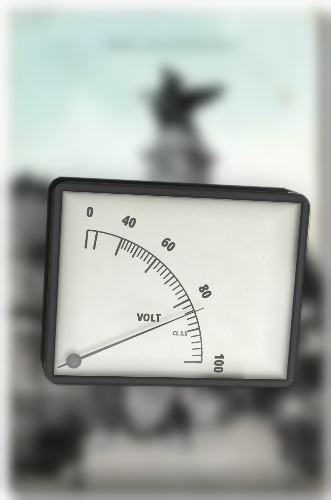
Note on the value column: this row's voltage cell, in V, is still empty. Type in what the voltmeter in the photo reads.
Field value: 84 V
